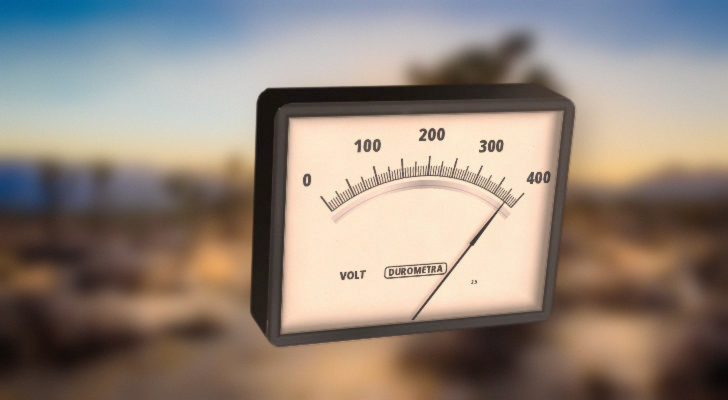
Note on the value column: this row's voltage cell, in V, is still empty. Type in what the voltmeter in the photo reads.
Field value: 375 V
